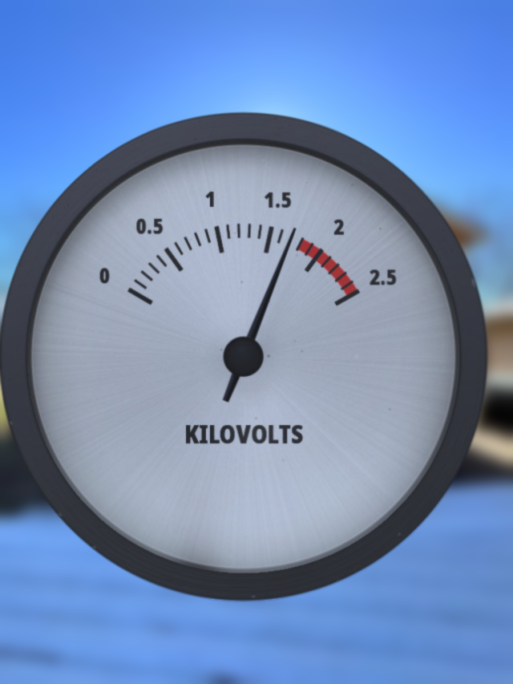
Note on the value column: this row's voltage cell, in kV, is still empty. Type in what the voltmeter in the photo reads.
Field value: 1.7 kV
